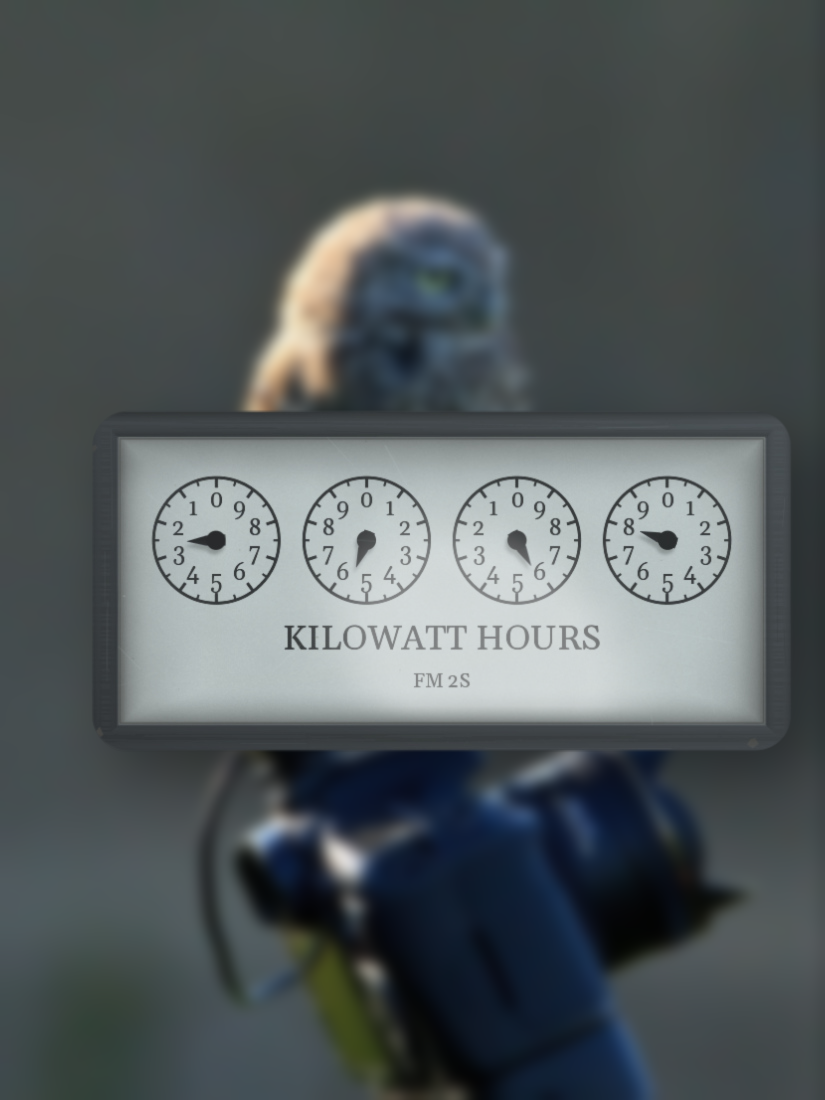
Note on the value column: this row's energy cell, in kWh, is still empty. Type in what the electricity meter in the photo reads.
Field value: 2558 kWh
